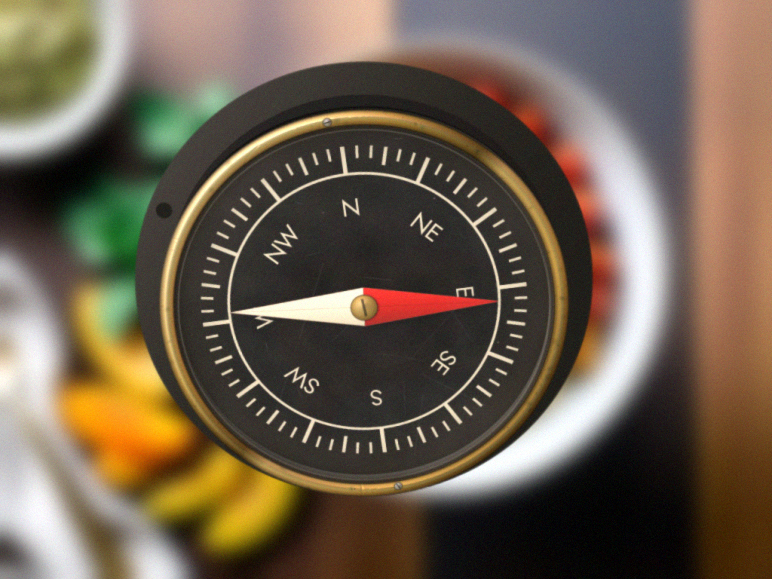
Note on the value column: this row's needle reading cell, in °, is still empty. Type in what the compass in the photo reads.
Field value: 95 °
